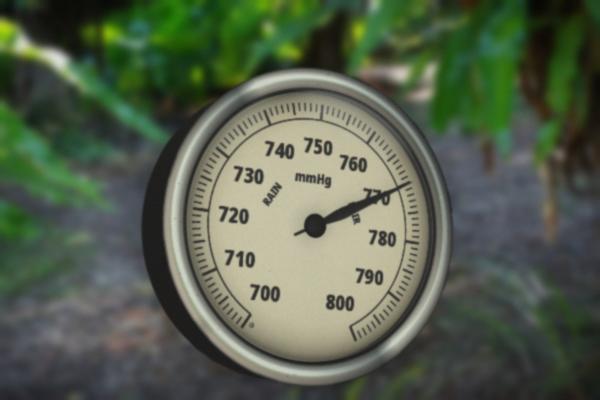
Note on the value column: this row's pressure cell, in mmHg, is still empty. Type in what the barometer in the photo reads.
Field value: 770 mmHg
